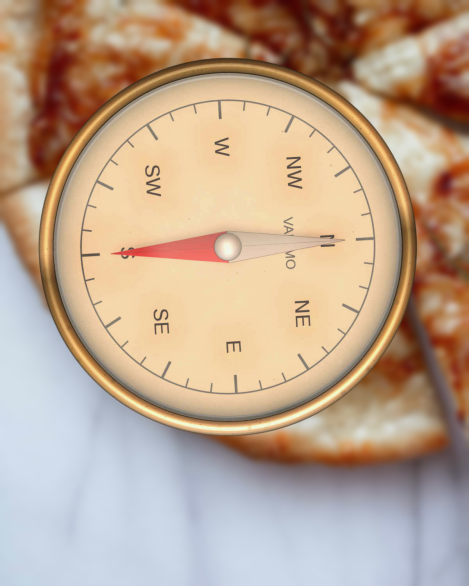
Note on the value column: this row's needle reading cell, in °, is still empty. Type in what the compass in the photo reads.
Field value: 180 °
